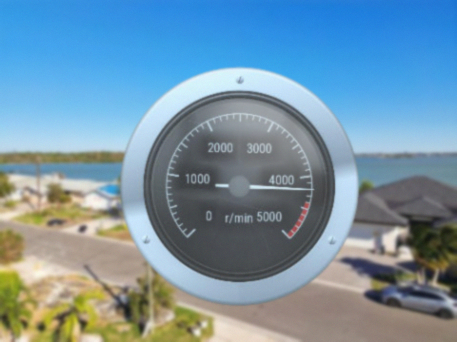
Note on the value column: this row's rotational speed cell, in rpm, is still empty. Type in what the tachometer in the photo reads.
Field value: 4200 rpm
